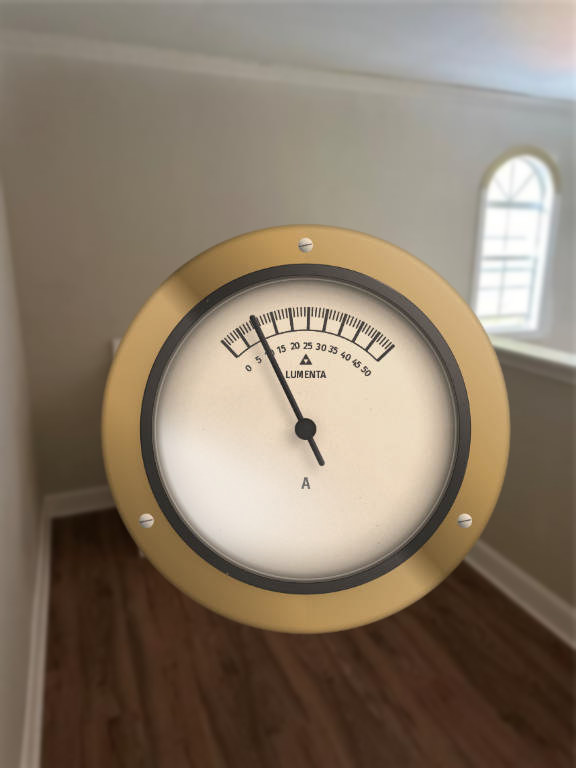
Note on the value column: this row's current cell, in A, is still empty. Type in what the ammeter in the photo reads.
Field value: 10 A
